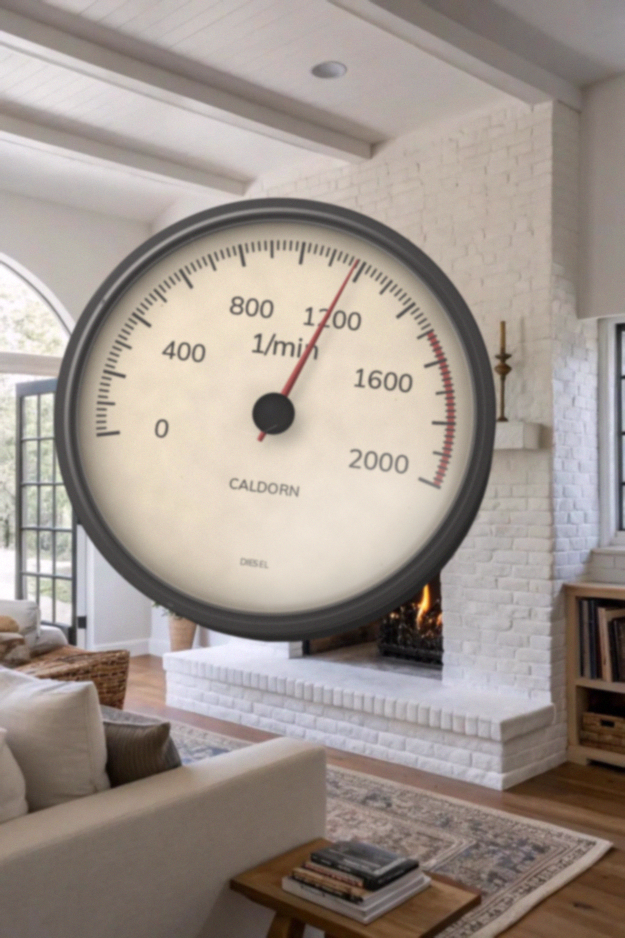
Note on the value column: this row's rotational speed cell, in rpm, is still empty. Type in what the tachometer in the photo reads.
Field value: 1180 rpm
